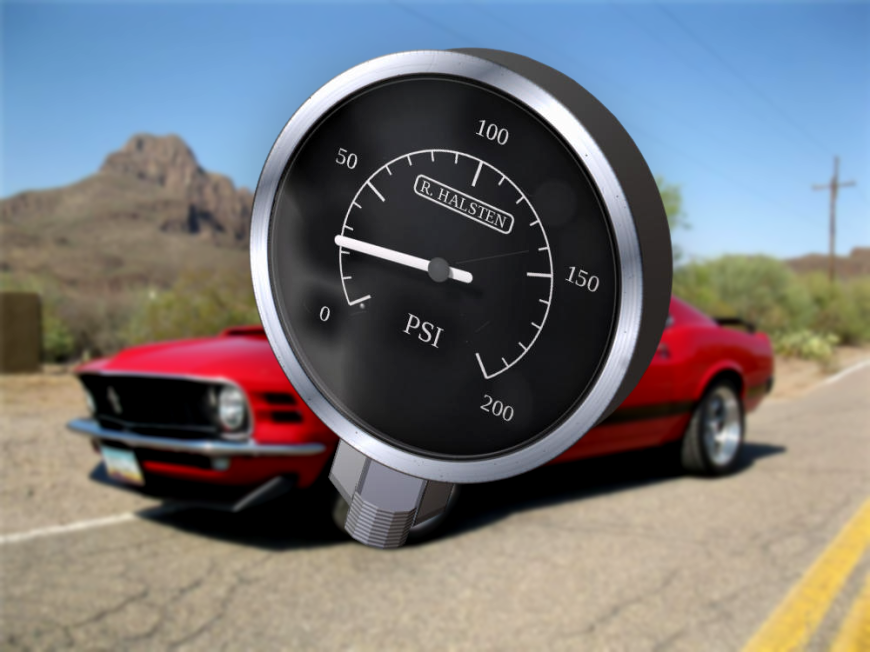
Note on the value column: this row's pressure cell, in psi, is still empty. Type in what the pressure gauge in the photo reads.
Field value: 25 psi
